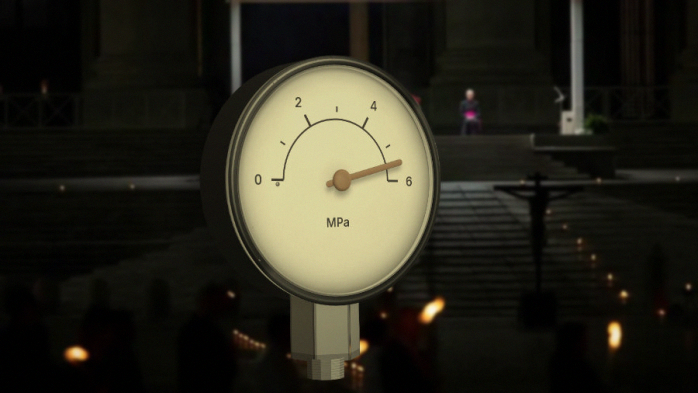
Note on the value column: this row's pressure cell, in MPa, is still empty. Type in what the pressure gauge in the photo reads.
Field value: 5.5 MPa
